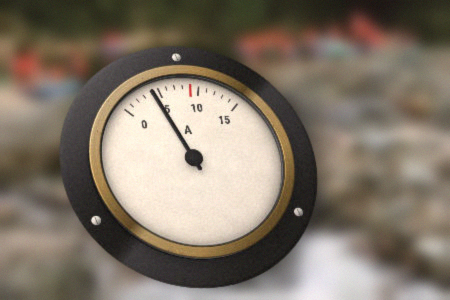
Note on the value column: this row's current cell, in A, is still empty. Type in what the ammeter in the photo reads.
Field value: 4 A
